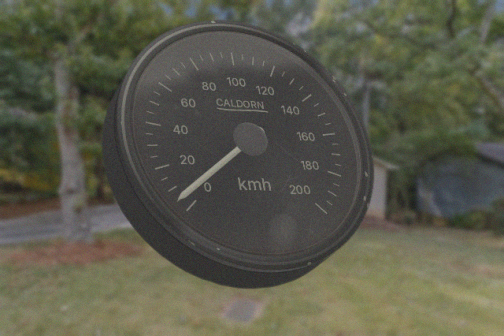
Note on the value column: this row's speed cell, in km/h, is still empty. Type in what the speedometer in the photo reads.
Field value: 5 km/h
